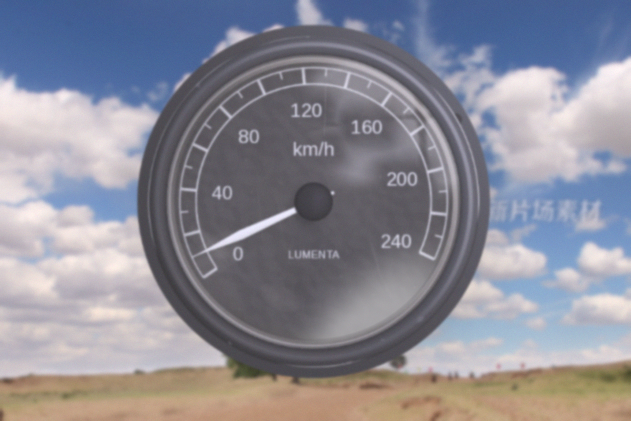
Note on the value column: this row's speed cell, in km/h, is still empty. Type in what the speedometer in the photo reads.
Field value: 10 km/h
